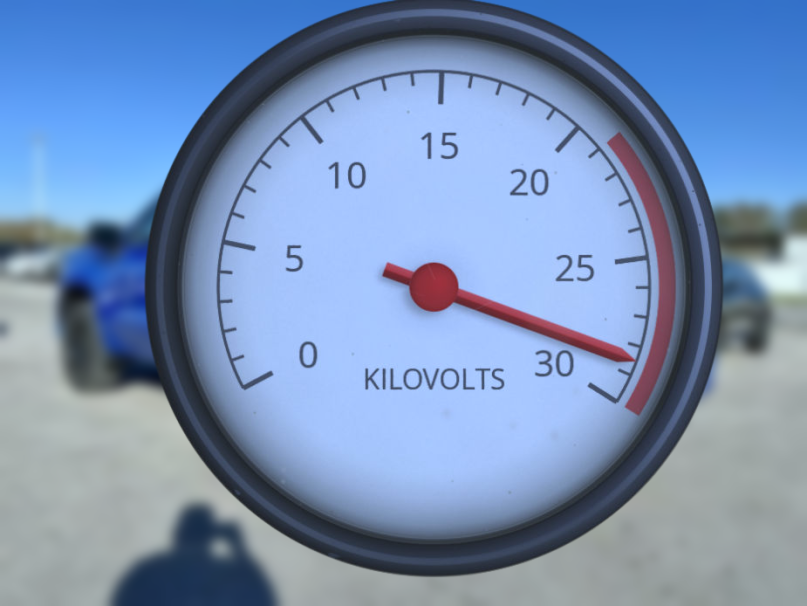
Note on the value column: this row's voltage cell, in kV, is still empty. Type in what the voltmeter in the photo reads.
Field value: 28.5 kV
